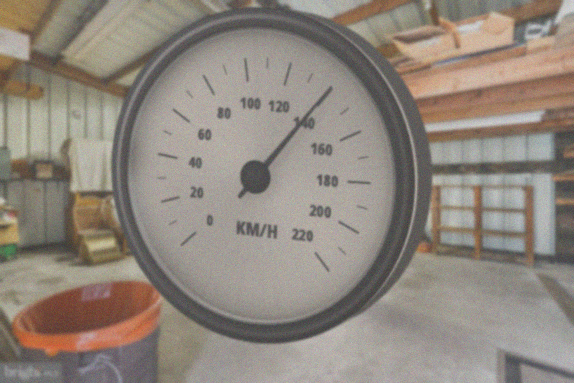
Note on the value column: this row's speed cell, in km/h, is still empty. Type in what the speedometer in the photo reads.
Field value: 140 km/h
